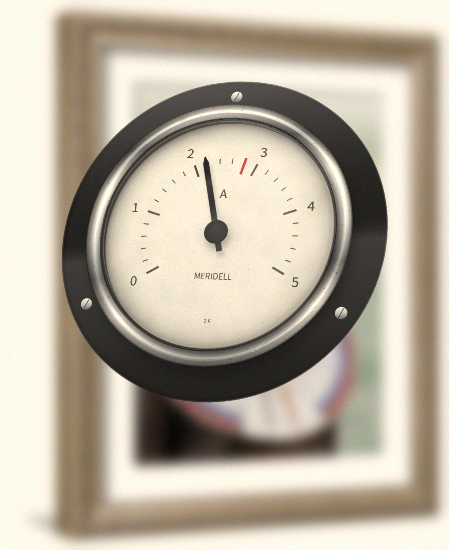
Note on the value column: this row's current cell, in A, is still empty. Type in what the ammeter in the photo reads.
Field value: 2.2 A
